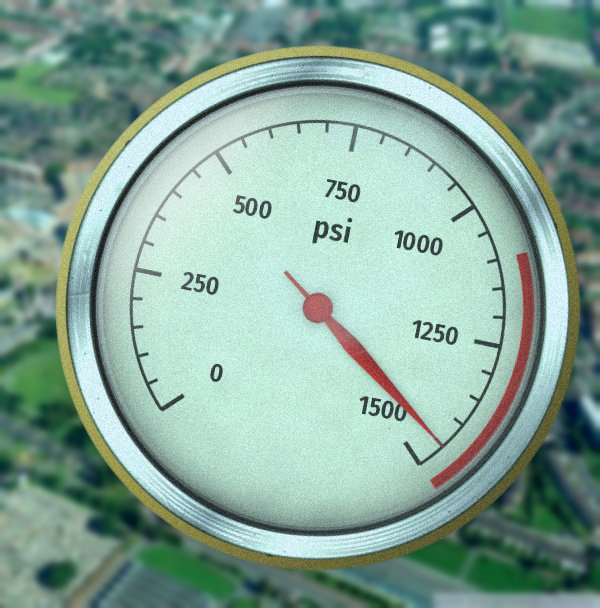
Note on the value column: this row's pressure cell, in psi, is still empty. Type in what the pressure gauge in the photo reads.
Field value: 1450 psi
